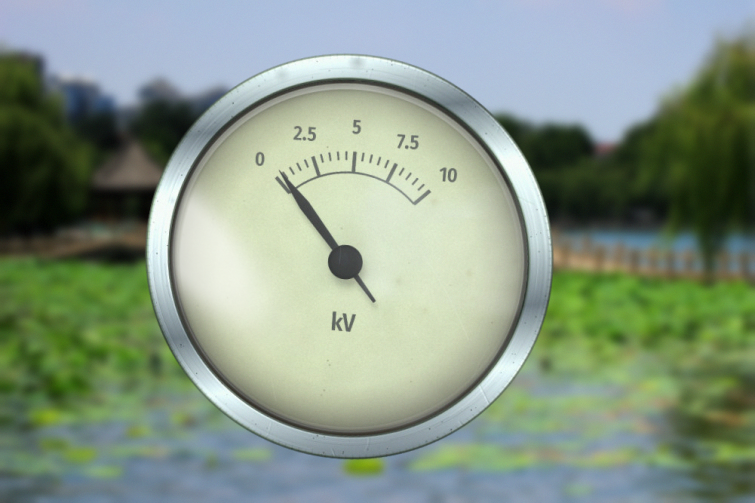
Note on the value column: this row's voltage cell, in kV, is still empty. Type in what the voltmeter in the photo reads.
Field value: 0.5 kV
